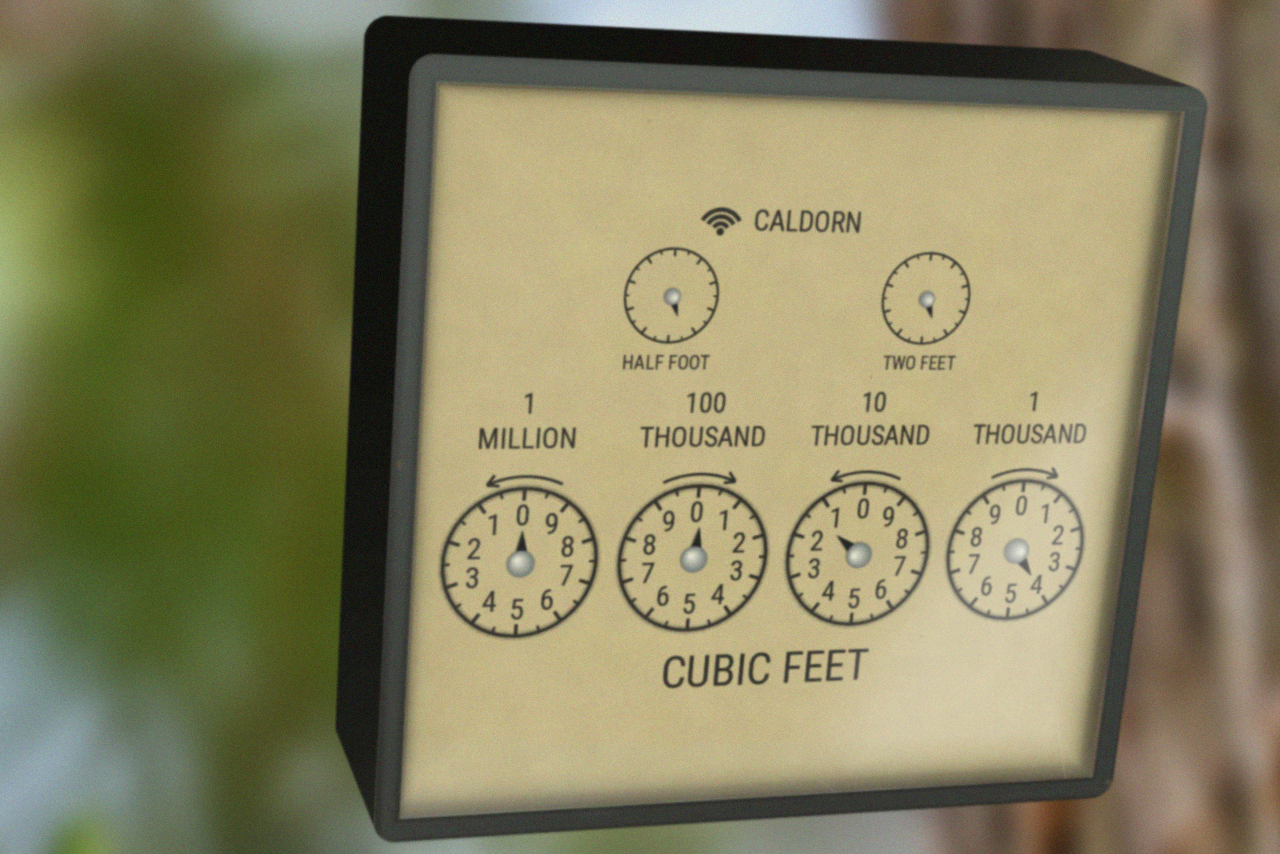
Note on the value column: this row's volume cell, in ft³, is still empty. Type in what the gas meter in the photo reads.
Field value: 1400 ft³
